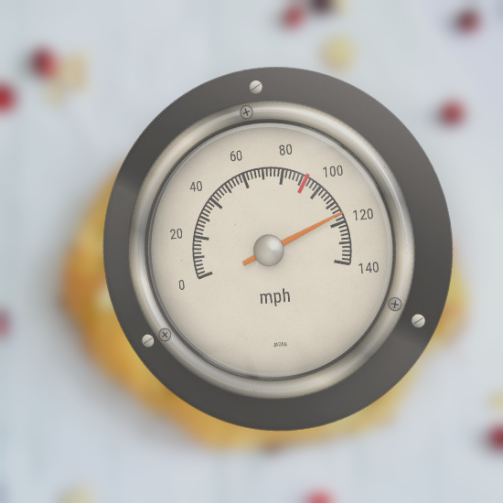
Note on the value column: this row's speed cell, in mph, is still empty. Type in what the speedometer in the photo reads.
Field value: 116 mph
